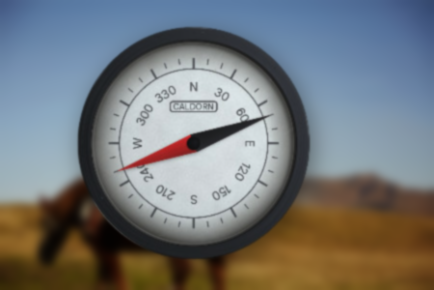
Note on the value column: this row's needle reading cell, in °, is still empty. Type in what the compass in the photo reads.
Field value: 250 °
